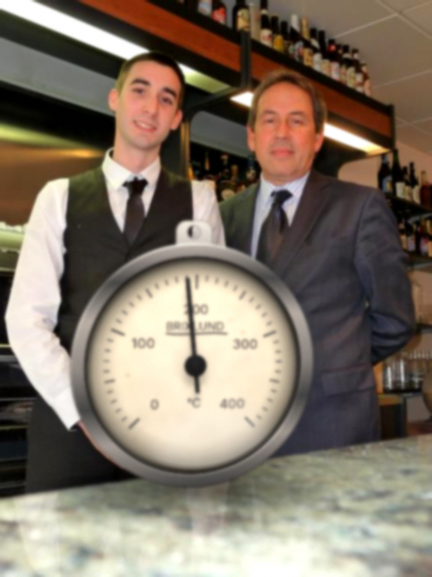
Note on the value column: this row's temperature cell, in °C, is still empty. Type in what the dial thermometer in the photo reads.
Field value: 190 °C
